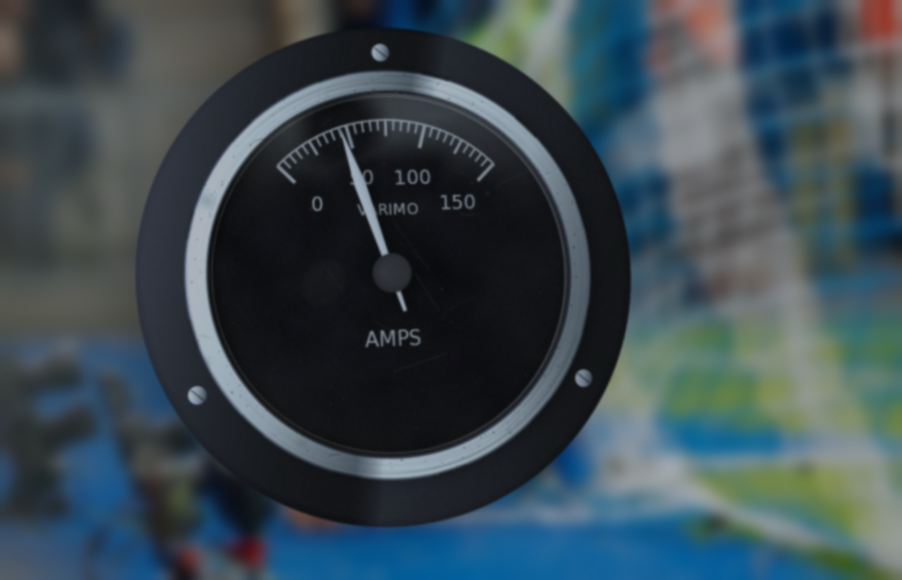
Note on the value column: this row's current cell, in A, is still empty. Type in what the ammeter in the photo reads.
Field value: 45 A
